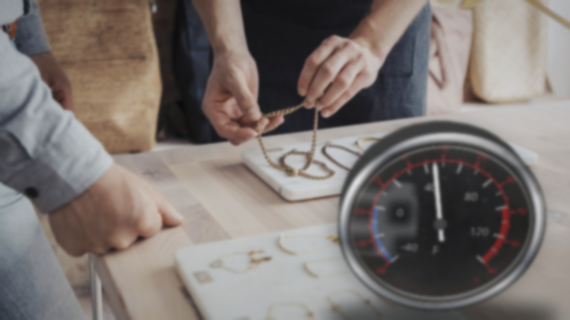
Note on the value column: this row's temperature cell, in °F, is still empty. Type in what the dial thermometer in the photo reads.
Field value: 45 °F
